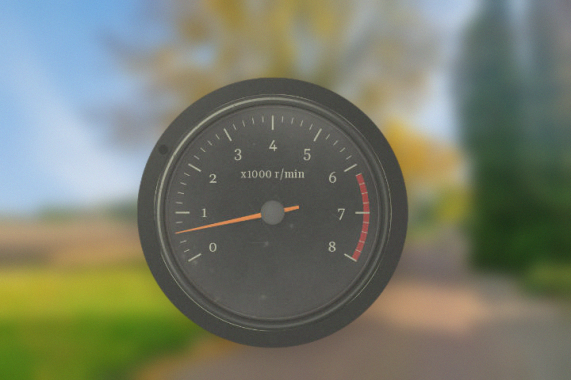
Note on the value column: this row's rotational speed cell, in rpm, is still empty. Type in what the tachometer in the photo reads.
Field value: 600 rpm
